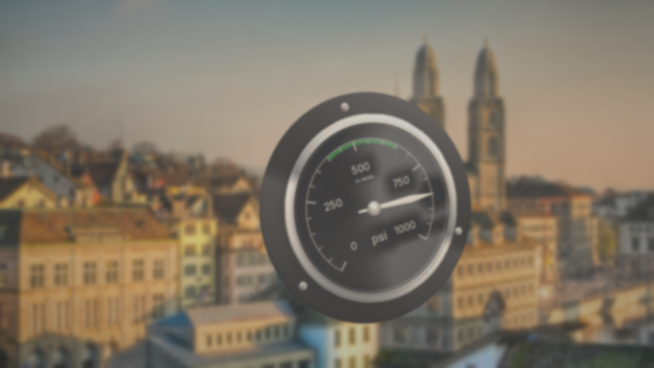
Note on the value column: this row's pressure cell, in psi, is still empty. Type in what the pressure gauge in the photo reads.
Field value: 850 psi
